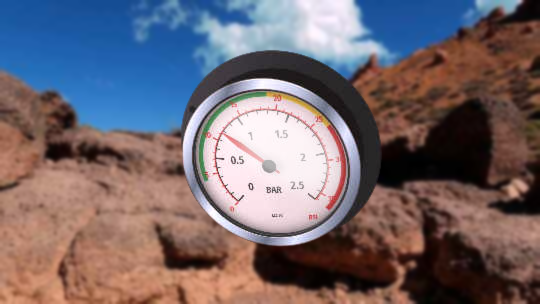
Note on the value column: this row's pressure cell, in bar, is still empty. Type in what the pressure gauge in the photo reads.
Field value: 0.8 bar
